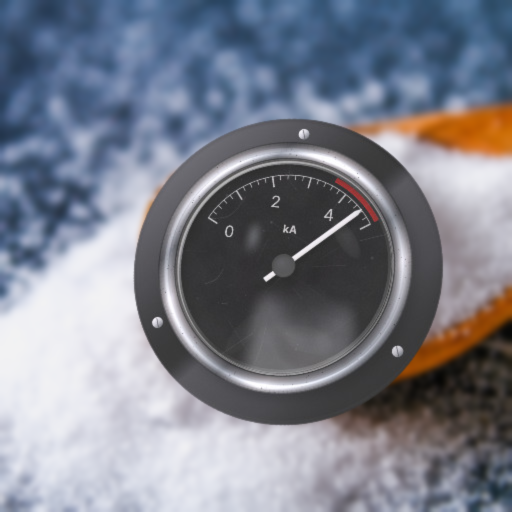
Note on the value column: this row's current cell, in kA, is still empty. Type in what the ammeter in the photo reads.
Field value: 4.6 kA
